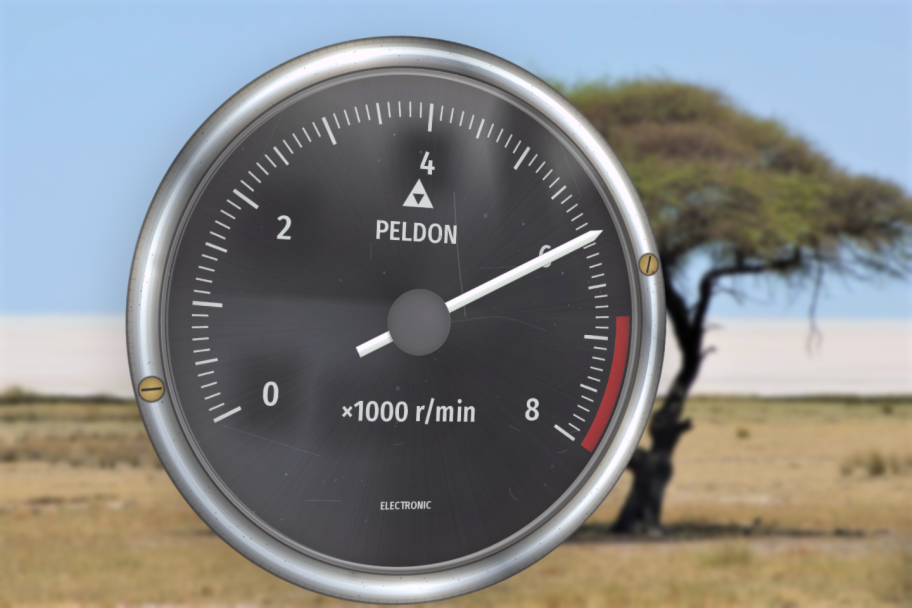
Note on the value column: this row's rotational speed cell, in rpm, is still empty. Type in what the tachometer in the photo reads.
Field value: 6000 rpm
